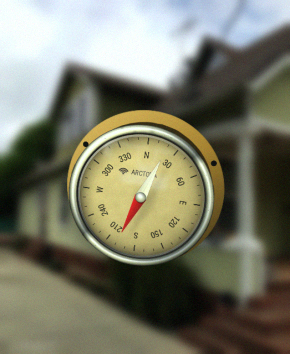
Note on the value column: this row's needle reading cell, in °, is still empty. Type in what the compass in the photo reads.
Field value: 200 °
